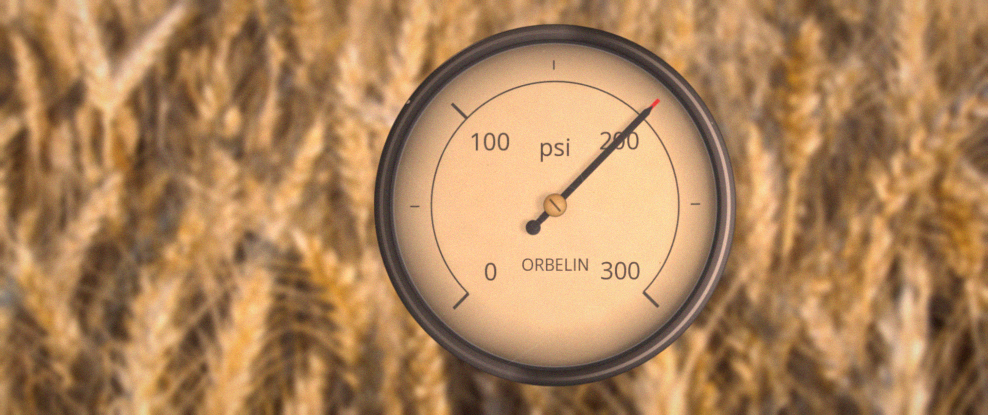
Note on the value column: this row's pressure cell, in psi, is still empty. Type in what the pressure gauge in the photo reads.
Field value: 200 psi
